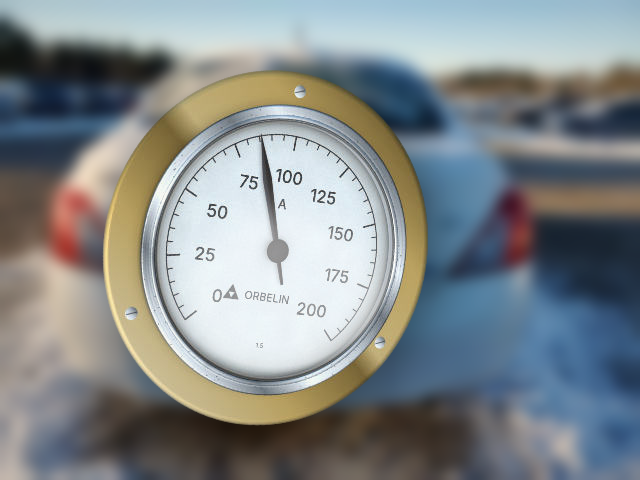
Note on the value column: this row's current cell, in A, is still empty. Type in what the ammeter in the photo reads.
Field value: 85 A
